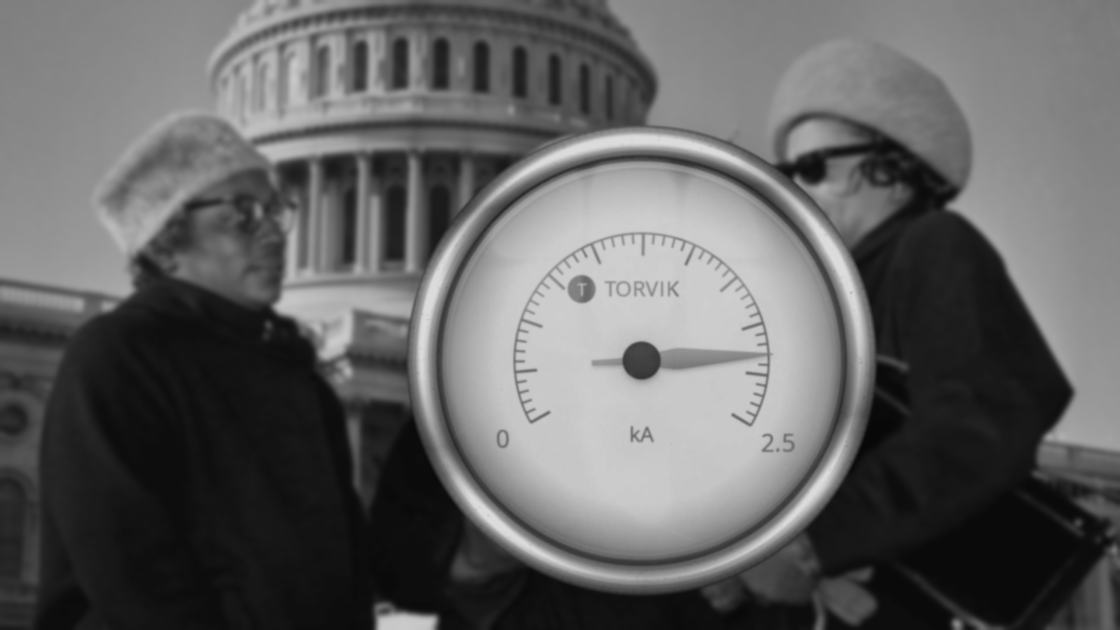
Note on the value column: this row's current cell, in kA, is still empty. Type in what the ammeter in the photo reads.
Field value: 2.15 kA
